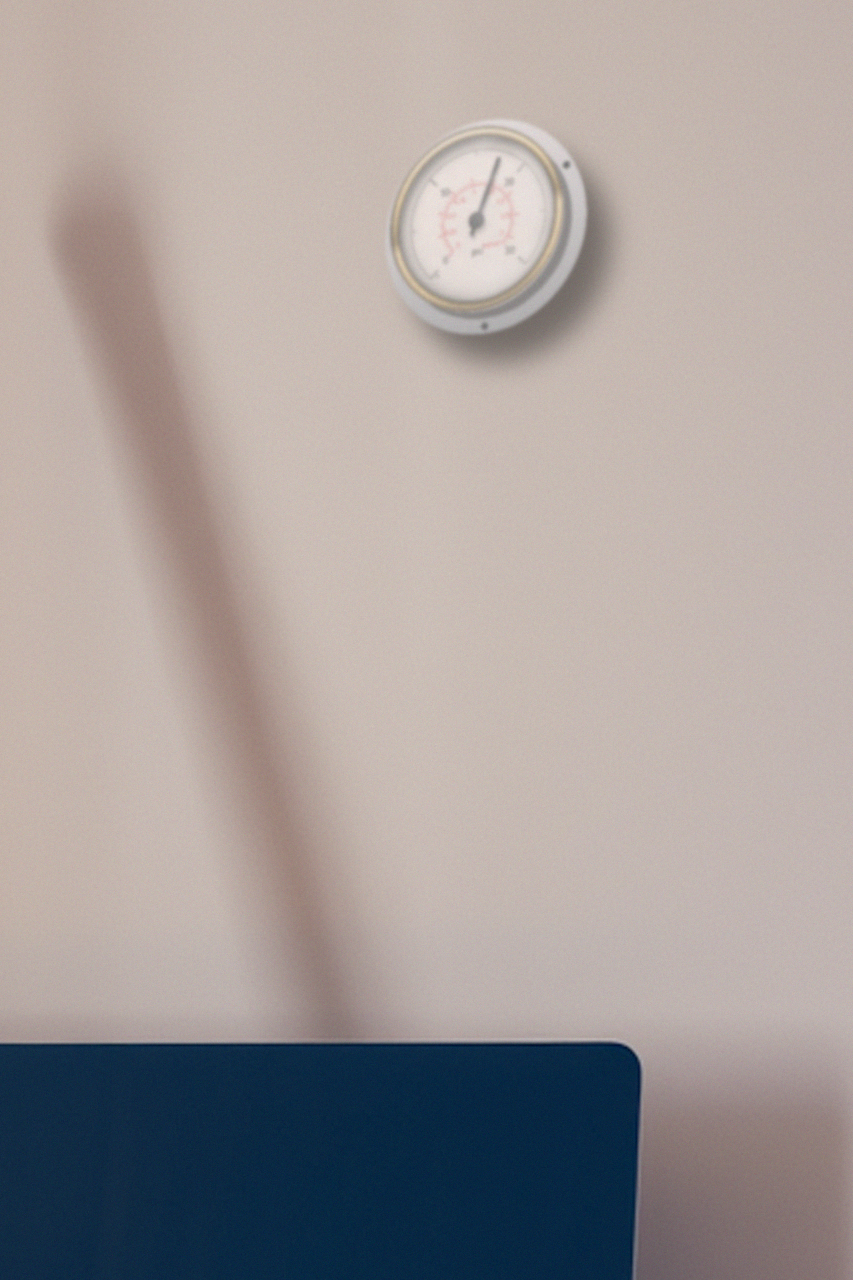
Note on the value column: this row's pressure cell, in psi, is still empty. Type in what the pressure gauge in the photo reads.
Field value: 17.5 psi
